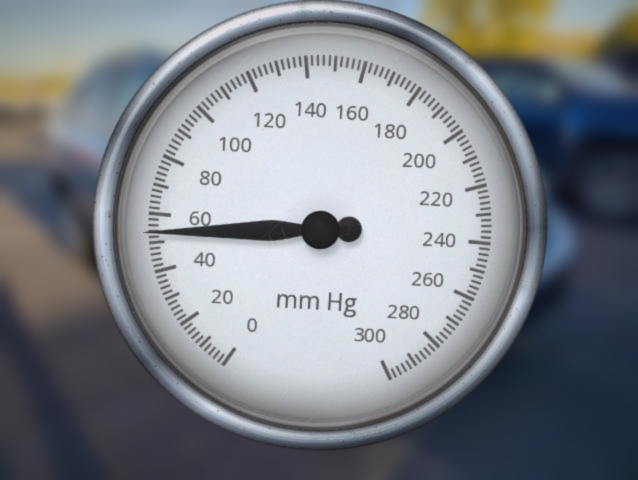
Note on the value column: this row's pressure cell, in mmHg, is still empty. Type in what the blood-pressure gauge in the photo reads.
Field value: 54 mmHg
